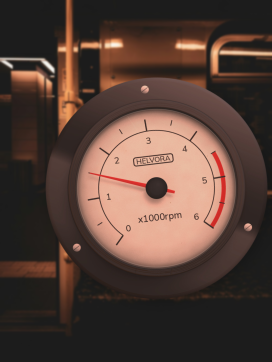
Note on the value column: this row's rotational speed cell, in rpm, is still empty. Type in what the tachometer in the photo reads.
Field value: 1500 rpm
